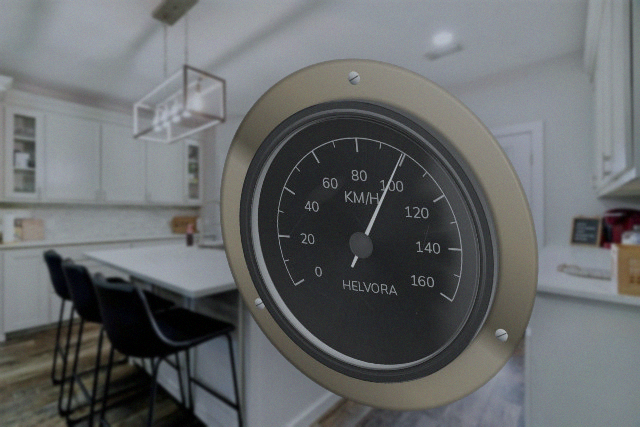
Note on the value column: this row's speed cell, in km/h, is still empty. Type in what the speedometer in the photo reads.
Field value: 100 km/h
